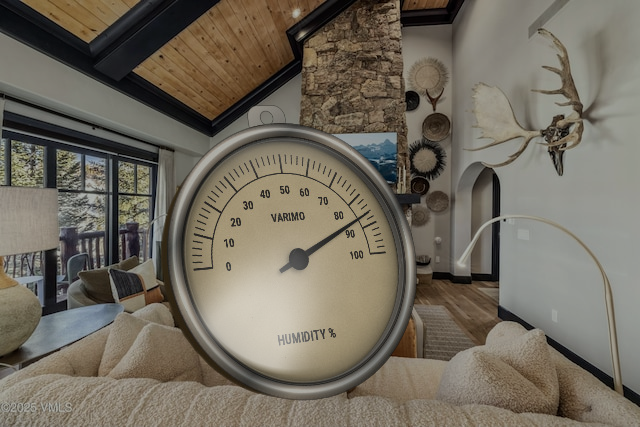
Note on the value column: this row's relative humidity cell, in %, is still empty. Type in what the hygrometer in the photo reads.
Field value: 86 %
